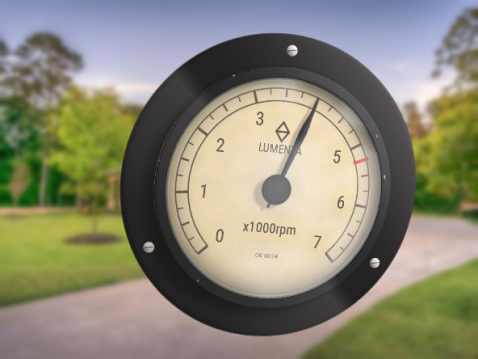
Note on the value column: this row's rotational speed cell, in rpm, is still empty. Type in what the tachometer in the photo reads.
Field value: 4000 rpm
